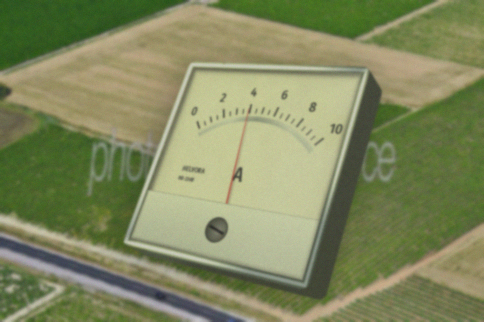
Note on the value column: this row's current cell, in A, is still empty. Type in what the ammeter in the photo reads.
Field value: 4 A
